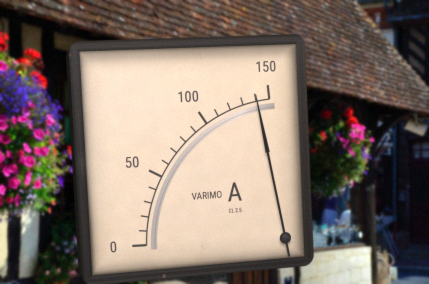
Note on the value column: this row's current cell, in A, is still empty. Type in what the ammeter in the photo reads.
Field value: 140 A
